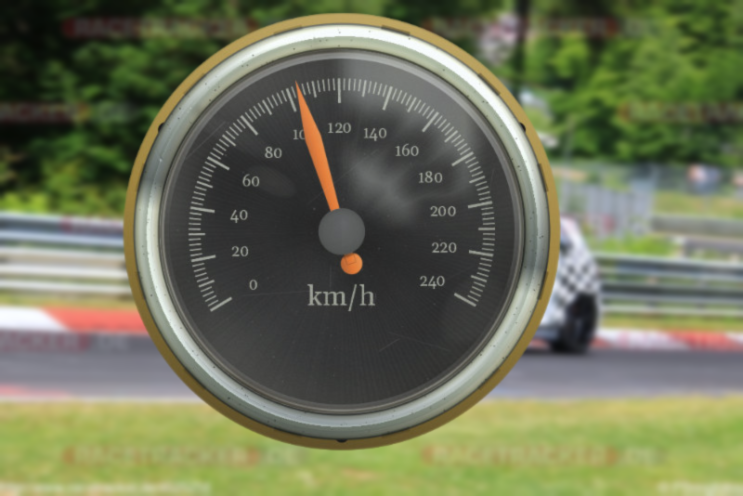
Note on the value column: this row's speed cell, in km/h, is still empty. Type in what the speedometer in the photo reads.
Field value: 104 km/h
